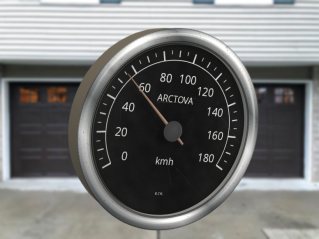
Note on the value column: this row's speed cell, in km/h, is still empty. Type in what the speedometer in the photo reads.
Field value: 55 km/h
